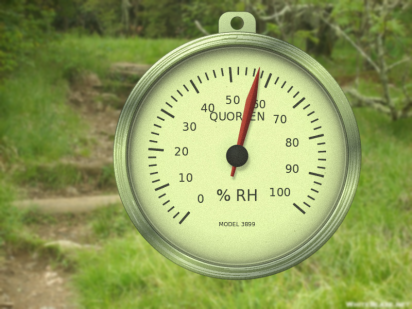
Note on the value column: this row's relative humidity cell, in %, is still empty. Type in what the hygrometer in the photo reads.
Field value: 57 %
